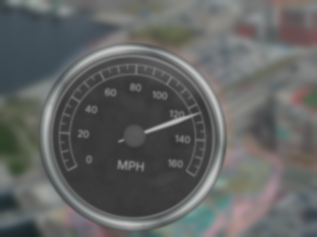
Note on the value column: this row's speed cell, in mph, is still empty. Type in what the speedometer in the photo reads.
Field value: 125 mph
